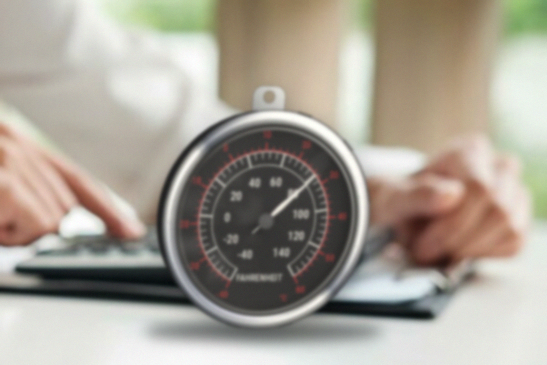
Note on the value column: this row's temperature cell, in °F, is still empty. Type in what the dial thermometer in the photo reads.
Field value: 80 °F
